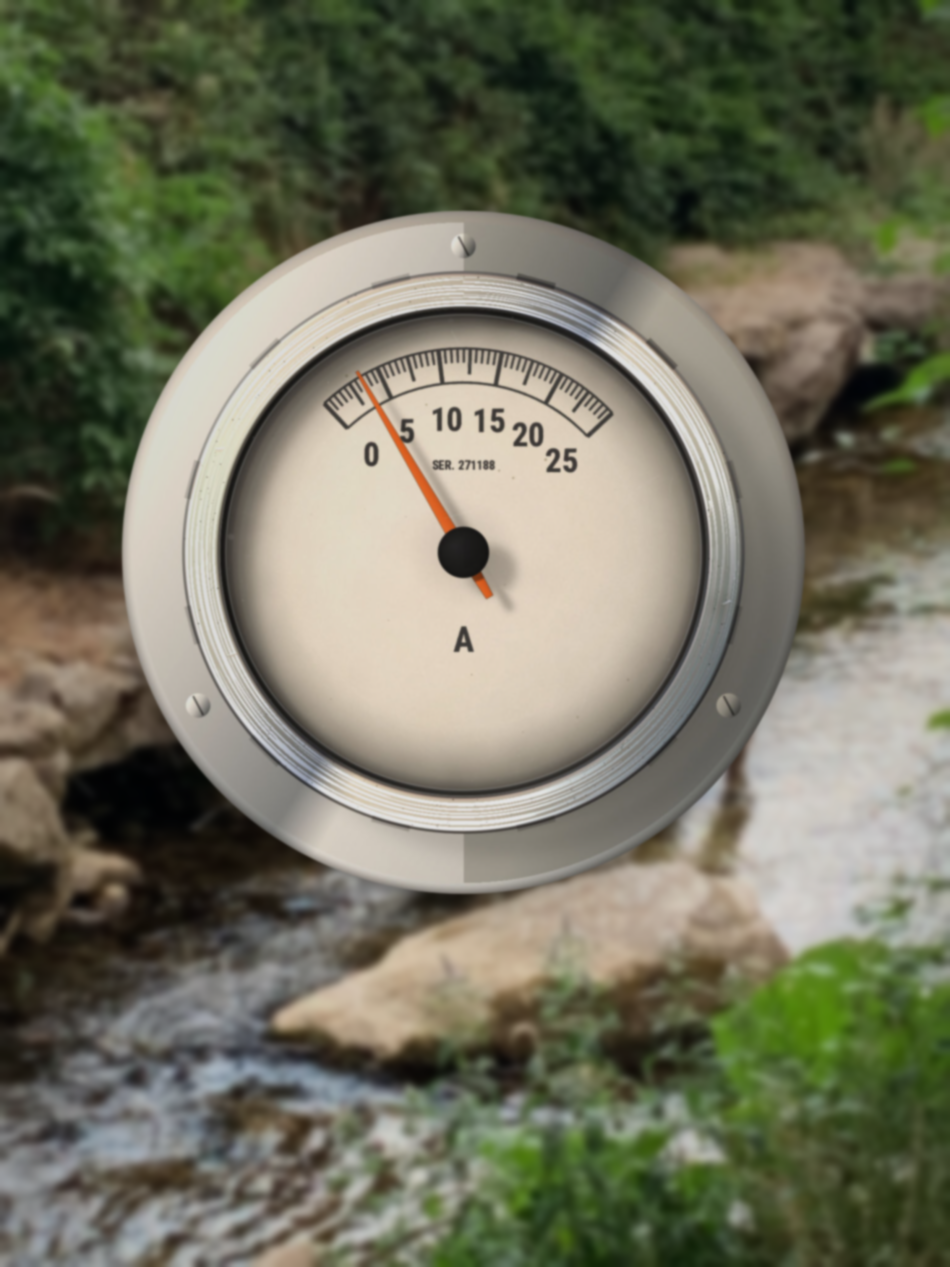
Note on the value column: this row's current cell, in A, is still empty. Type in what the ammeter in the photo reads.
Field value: 3.5 A
